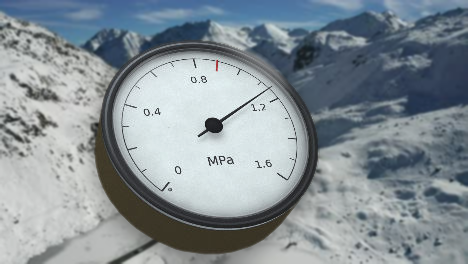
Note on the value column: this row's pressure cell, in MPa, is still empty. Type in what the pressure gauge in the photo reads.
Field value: 1.15 MPa
